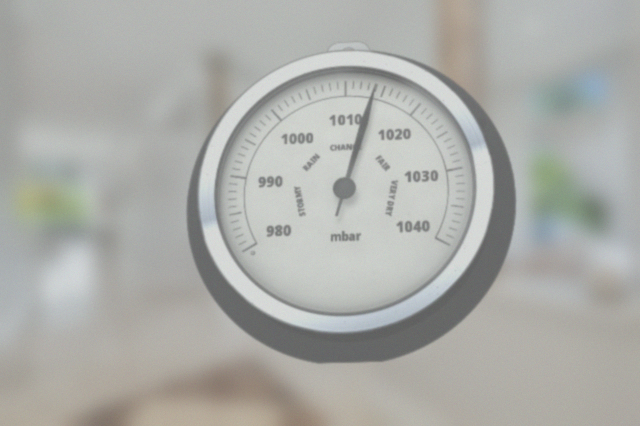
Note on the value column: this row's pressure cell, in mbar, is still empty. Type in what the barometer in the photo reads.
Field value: 1014 mbar
